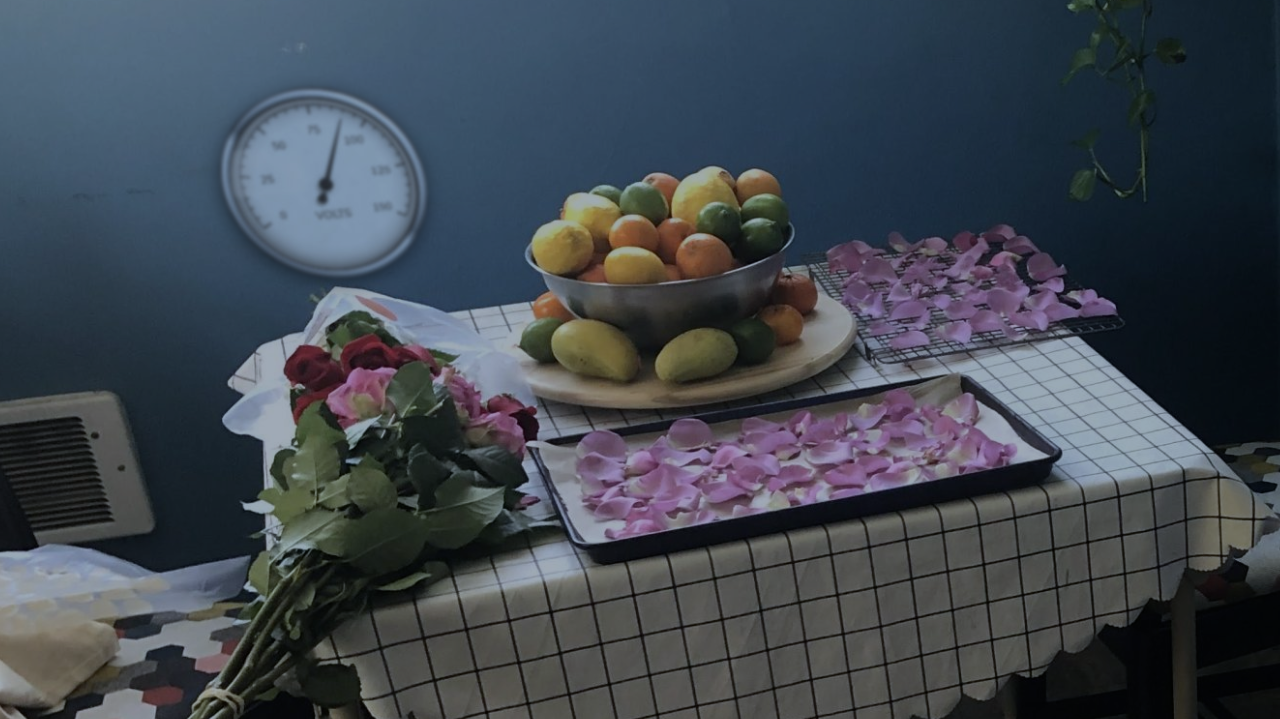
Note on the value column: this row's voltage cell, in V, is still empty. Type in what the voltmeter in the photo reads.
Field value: 90 V
